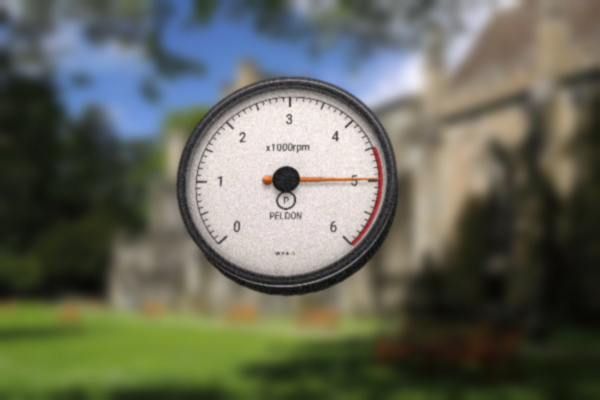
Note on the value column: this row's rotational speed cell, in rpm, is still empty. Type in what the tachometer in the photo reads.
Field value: 5000 rpm
